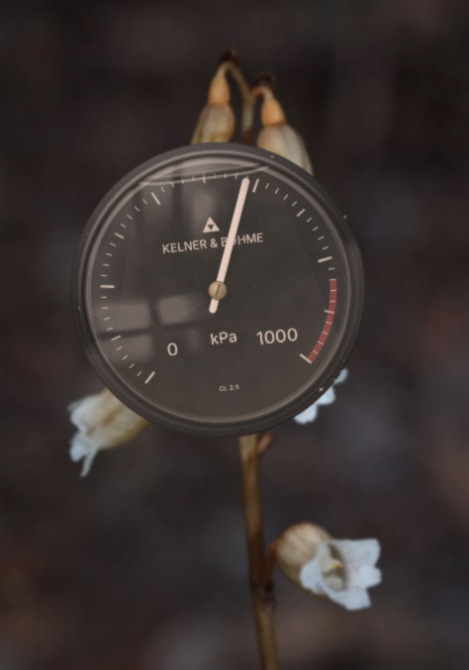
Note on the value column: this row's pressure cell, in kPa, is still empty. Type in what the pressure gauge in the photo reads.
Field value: 580 kPa
